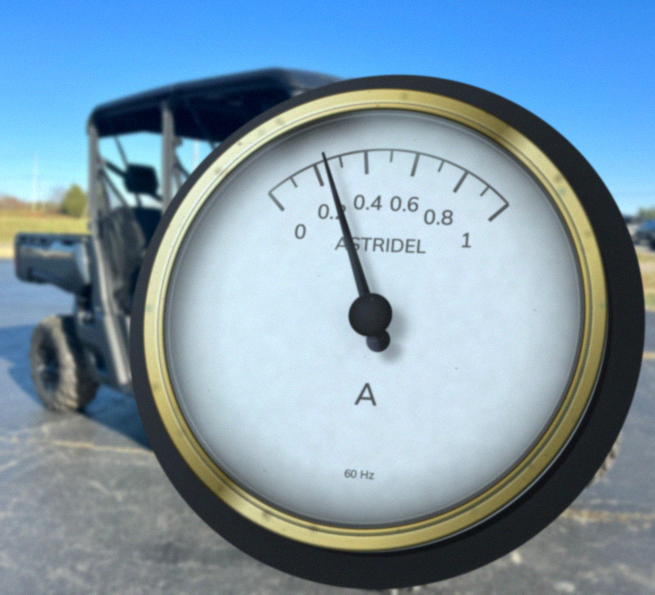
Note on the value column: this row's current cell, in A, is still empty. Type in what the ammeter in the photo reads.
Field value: 0.25 A
